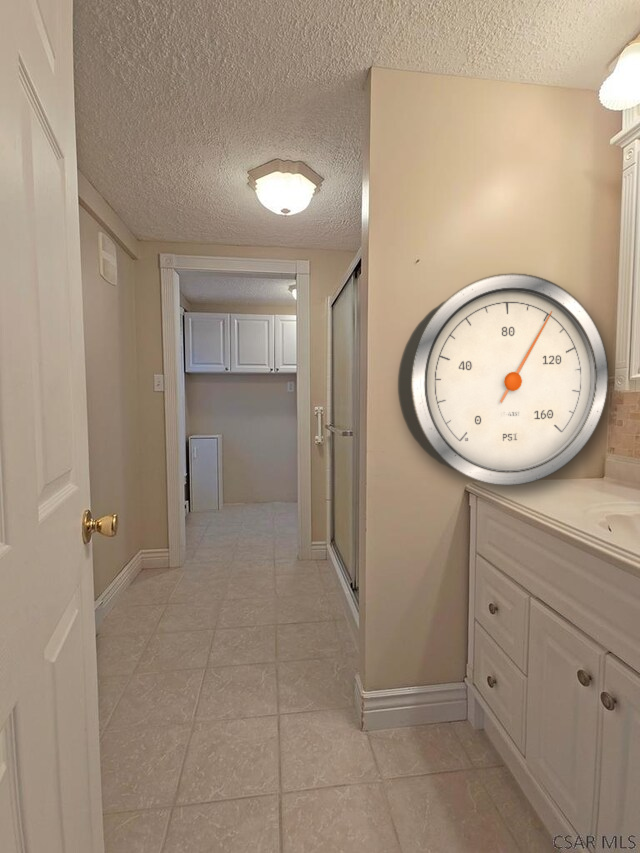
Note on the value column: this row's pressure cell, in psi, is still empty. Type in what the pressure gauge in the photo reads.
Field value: 100 psi
